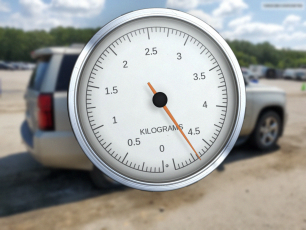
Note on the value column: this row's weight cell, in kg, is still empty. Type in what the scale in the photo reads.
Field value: 4.7 kg
